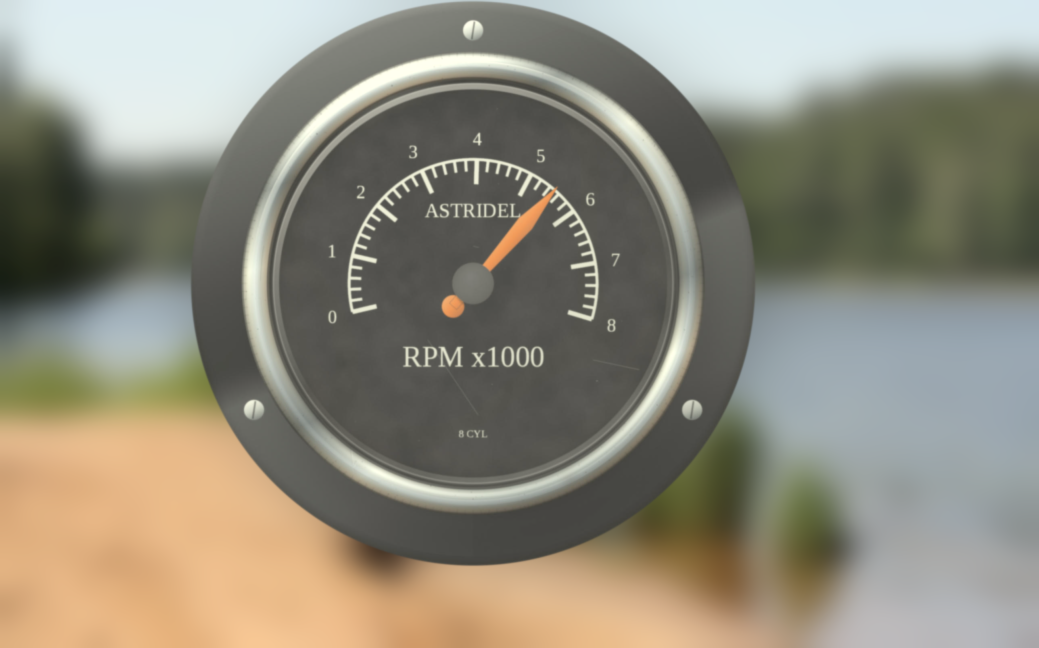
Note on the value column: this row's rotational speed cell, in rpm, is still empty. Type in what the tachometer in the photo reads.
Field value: 5500 rpm
